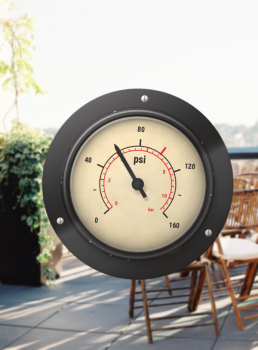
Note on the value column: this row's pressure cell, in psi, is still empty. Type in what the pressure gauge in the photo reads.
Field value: 60 psi
